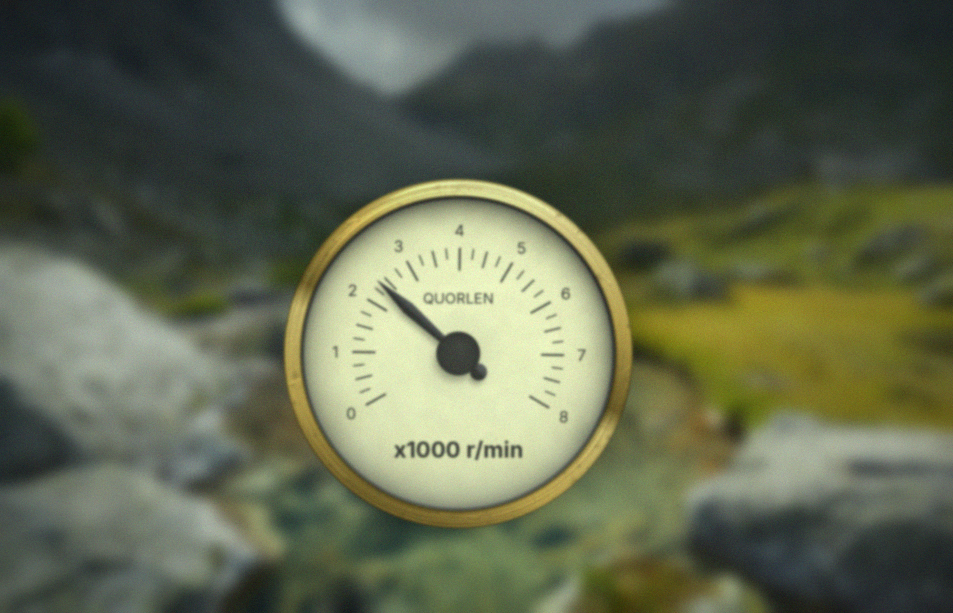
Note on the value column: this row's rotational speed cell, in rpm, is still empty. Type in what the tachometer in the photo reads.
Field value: 2375 rpm
